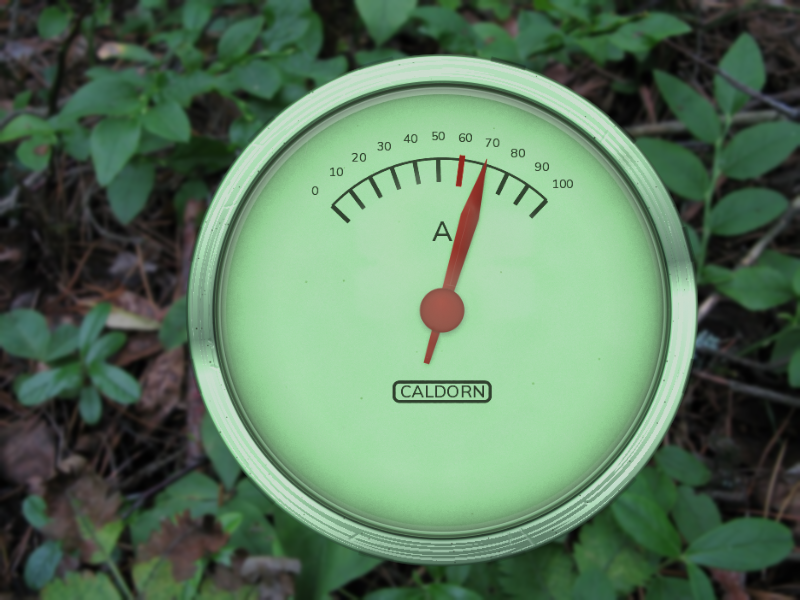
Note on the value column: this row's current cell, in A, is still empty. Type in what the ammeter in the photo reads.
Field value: 70 A
